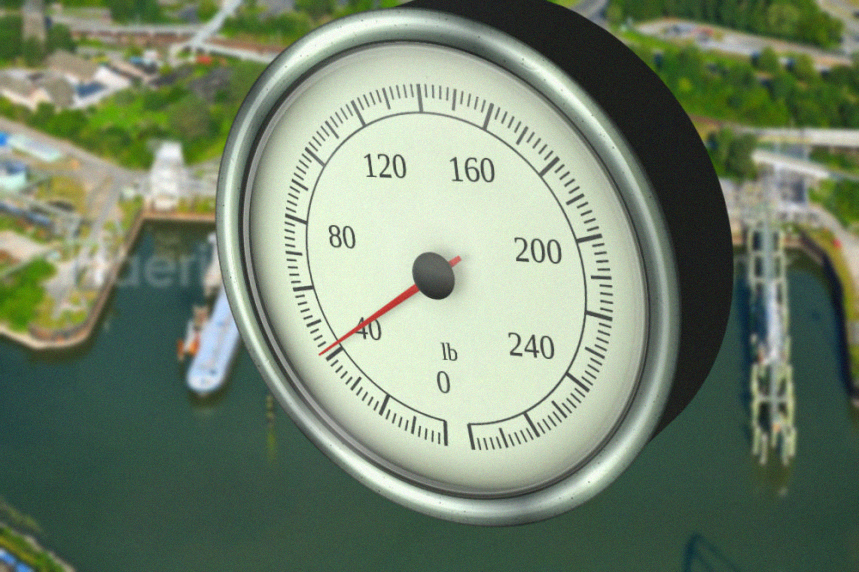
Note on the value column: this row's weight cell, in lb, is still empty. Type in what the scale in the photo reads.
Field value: 42 lb
